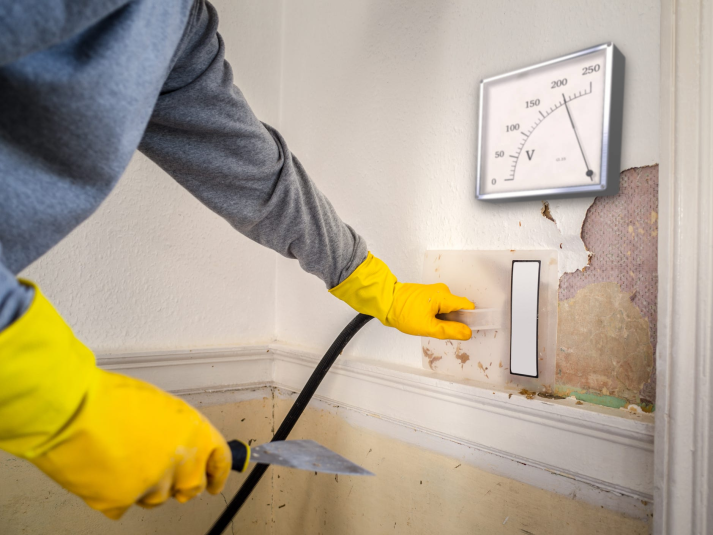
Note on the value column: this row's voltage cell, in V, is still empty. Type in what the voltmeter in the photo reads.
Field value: 200 V
